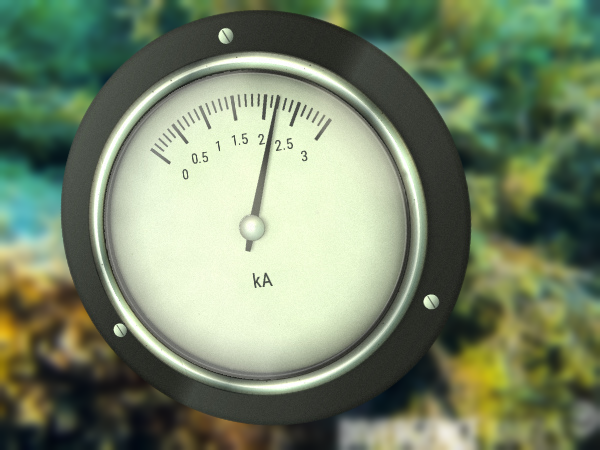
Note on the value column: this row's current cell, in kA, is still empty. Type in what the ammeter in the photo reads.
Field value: 2.2 kA
